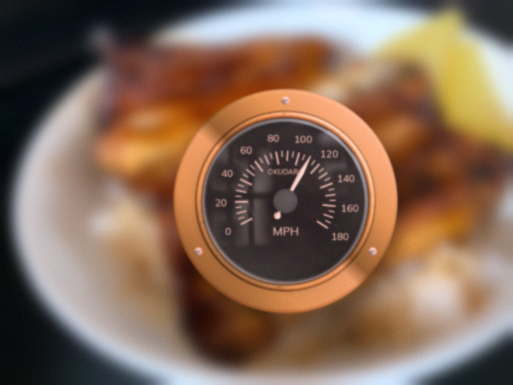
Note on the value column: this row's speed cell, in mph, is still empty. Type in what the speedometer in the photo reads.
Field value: 110 mph
